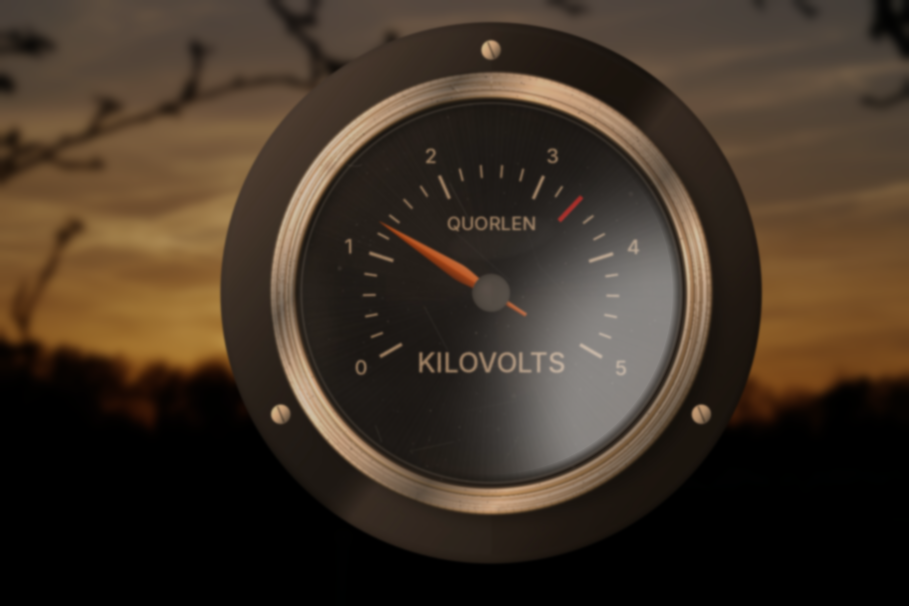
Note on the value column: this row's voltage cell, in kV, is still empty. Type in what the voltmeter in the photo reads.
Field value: 1.3 kV
